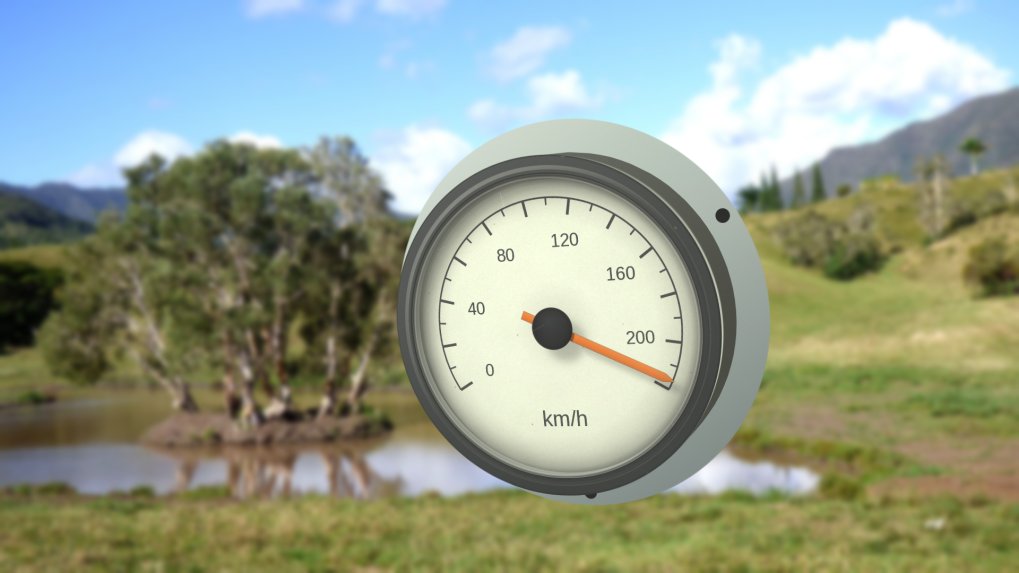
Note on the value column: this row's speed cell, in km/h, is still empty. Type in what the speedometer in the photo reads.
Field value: 215 km/h
